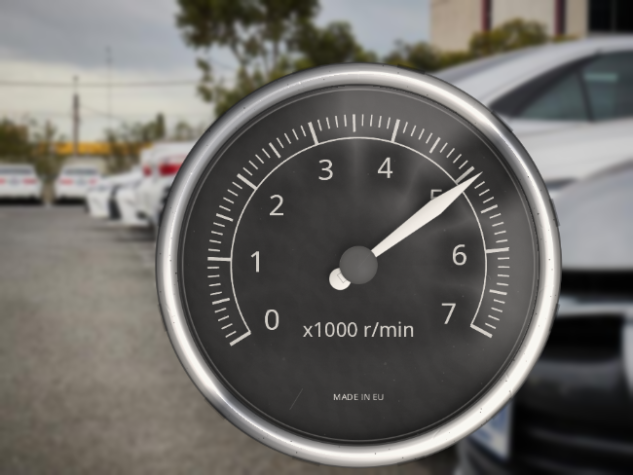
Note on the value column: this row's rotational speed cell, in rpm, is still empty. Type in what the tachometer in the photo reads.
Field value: 5100 rpm
